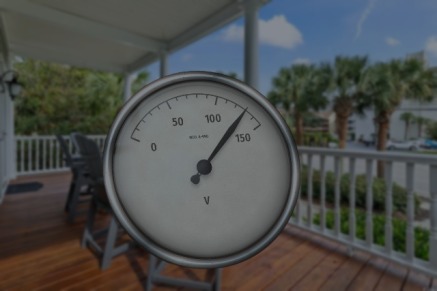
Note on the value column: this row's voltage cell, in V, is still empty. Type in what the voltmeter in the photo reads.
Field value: 130 V
